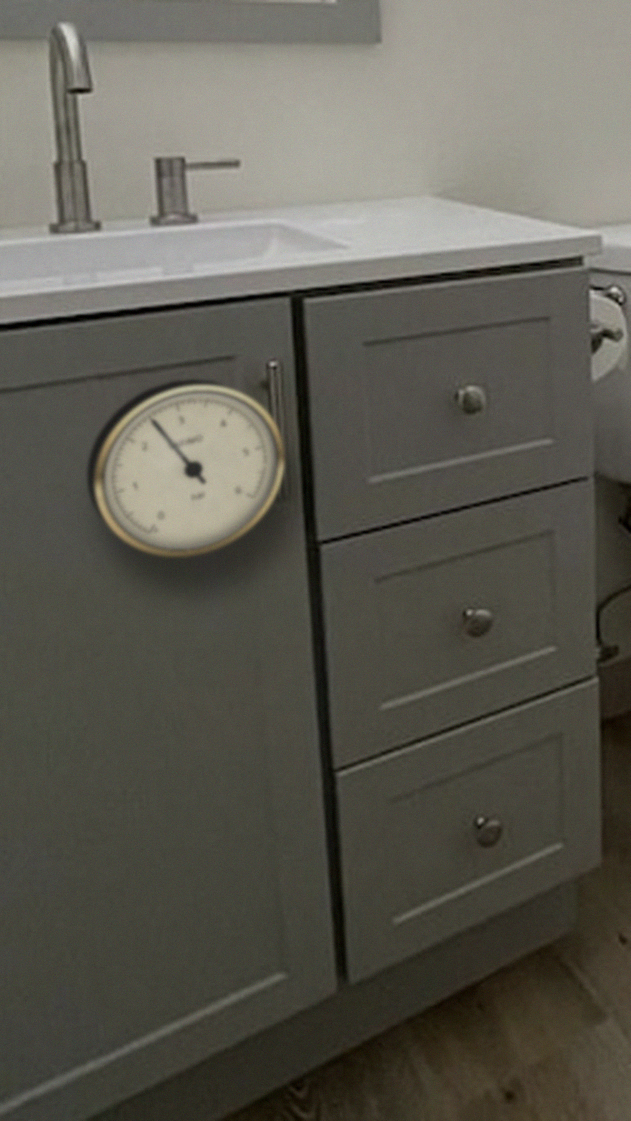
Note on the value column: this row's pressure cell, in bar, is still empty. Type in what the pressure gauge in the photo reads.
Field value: 2.5 bar
